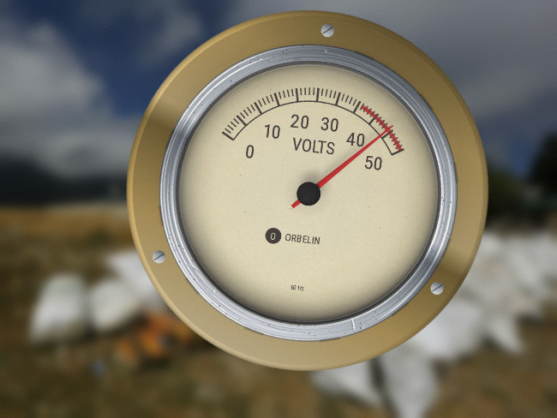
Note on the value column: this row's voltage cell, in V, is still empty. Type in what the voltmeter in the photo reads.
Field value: 44 V
